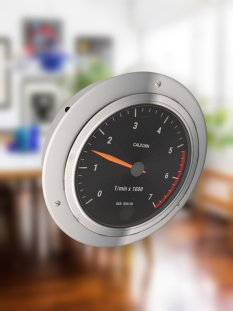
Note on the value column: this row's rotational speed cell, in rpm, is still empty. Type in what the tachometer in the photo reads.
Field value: 1500 rpm
